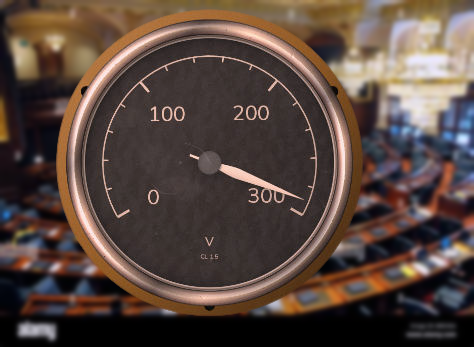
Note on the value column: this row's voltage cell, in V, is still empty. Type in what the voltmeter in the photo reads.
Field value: 290 V
